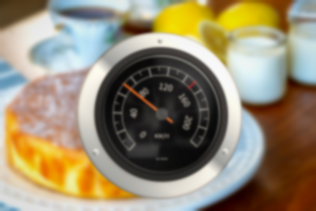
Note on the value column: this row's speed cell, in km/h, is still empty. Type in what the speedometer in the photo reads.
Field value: 70 km/h
